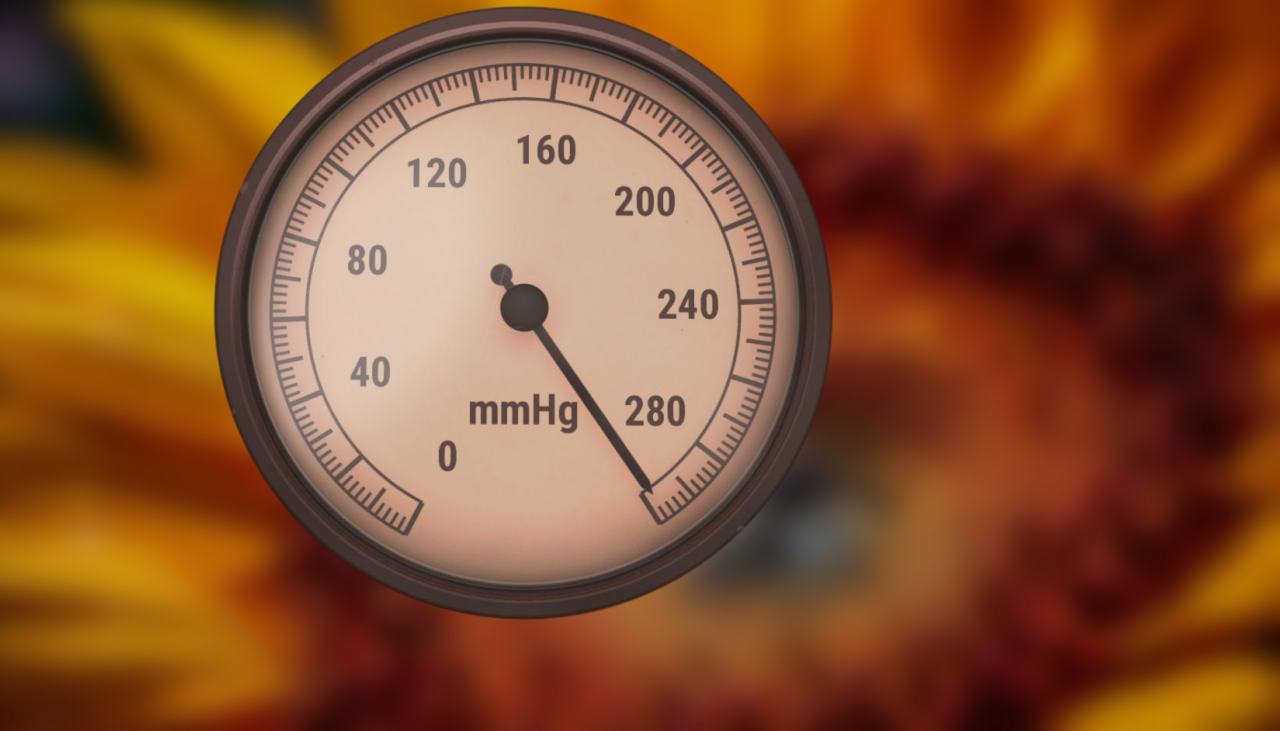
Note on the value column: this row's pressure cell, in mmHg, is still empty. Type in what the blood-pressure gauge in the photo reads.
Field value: 298 mmHg
